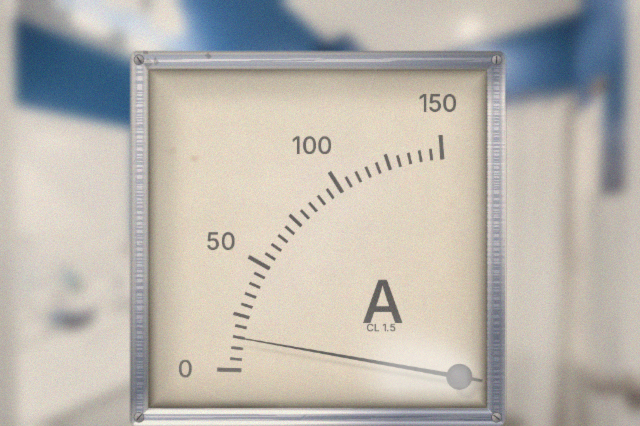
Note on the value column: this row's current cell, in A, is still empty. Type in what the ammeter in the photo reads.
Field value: 15 A
